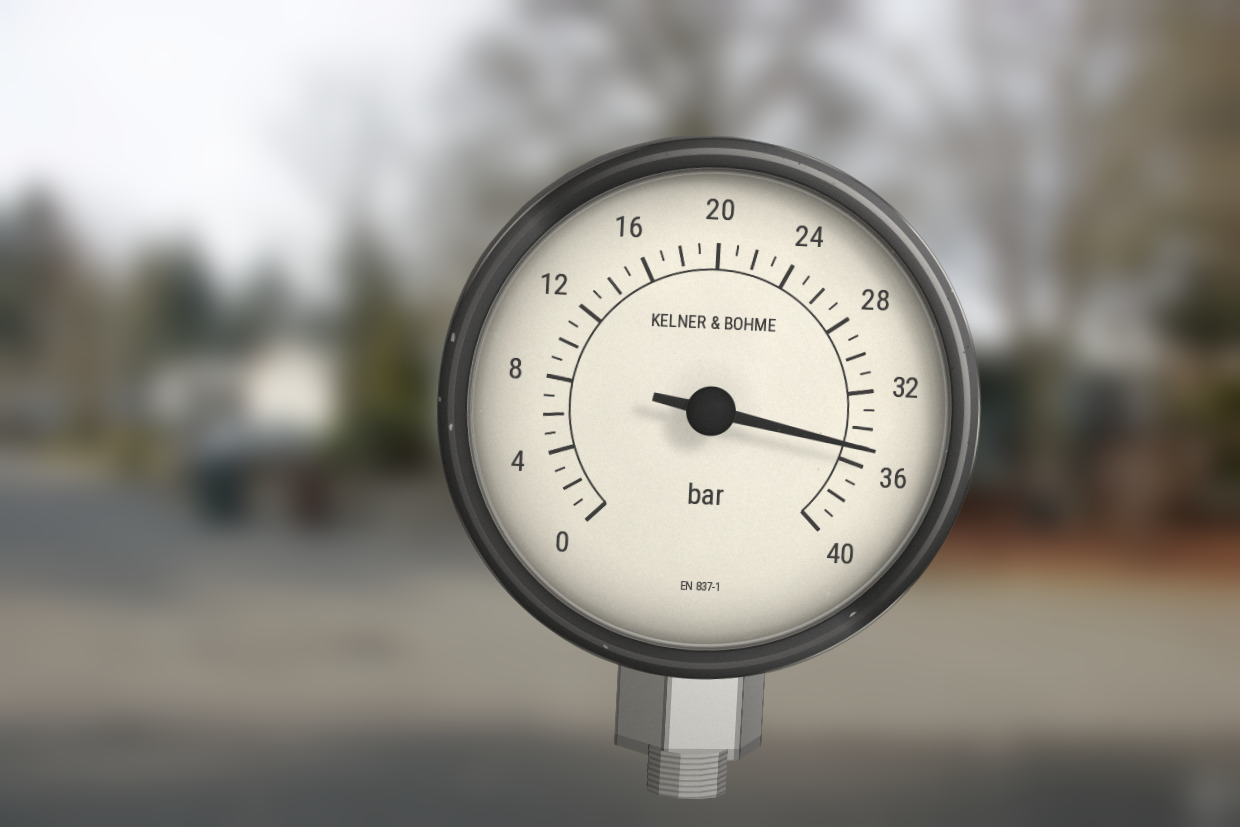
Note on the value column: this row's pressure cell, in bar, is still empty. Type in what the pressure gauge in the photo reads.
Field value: 35 bar
